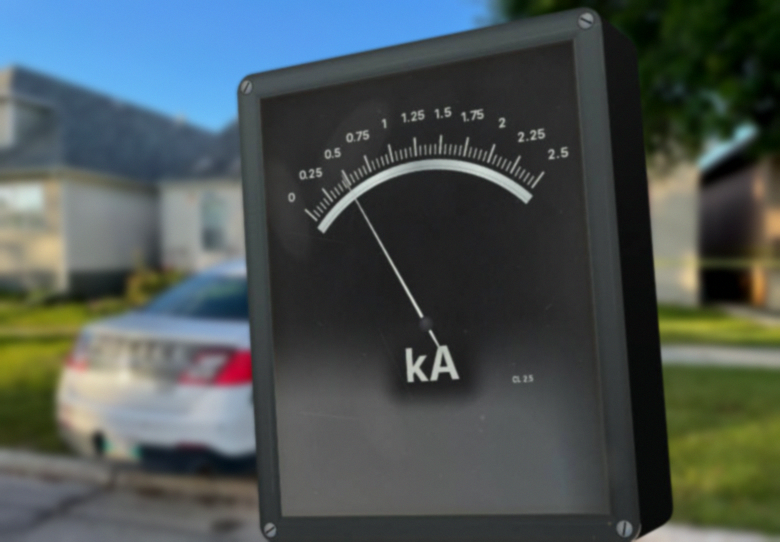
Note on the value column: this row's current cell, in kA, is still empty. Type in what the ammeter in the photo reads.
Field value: 0.5 kA
